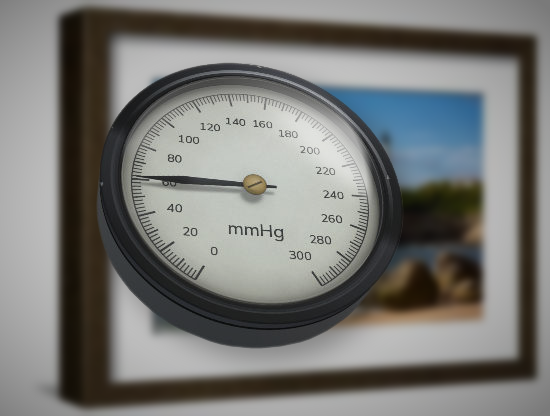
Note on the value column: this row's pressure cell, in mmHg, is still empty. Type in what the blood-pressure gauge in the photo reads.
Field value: 60 mmHg
